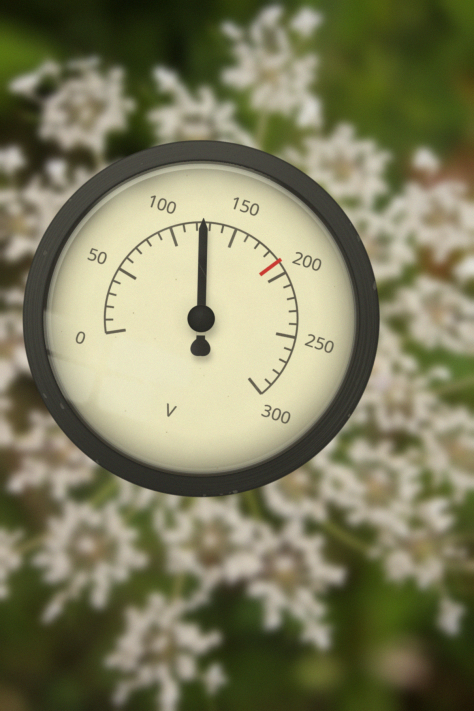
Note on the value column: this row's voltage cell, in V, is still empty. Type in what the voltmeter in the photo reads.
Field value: 125 V
